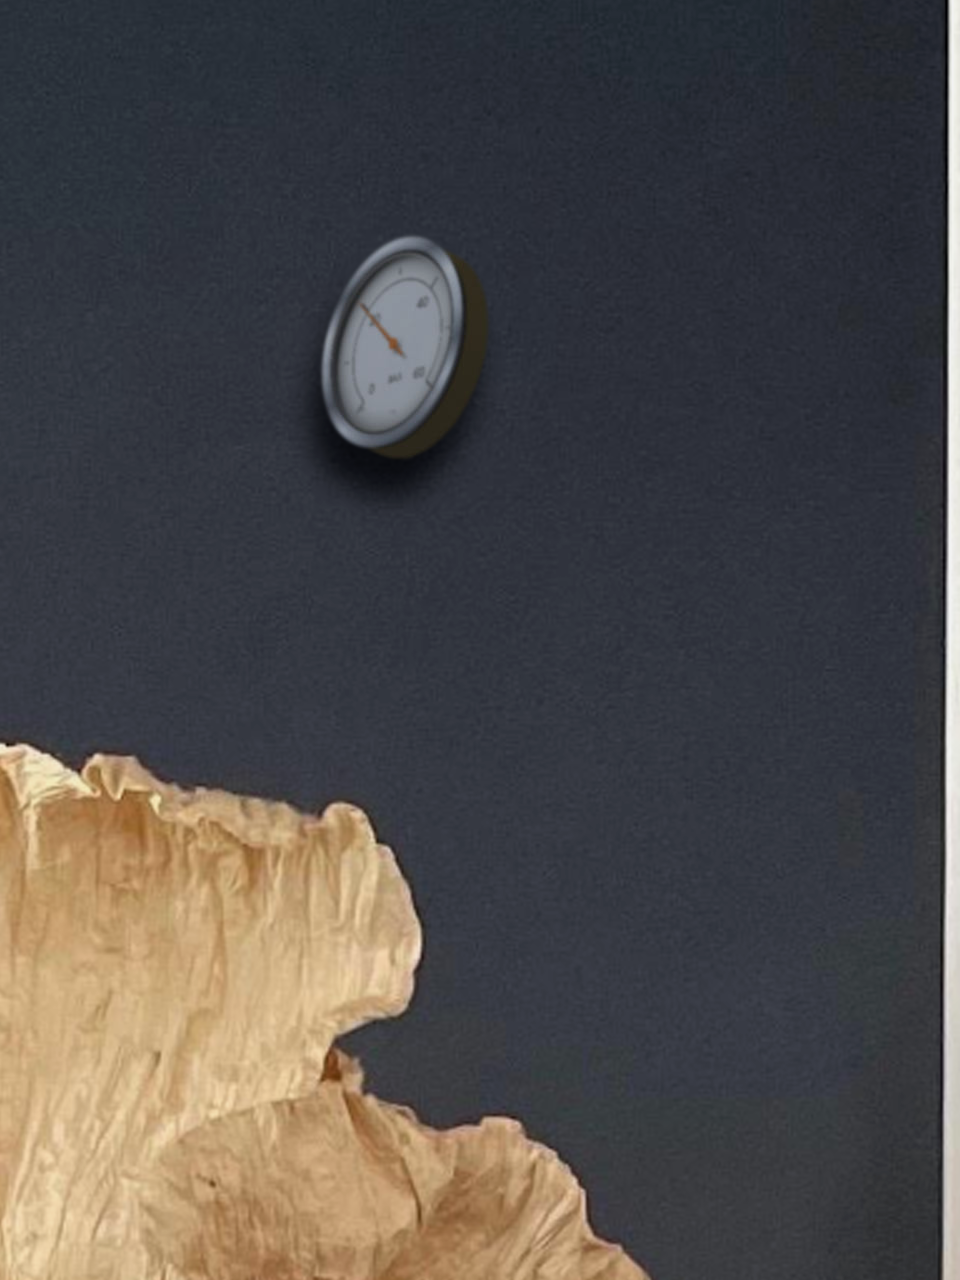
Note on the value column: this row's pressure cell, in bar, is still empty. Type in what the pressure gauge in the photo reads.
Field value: 20 bar
